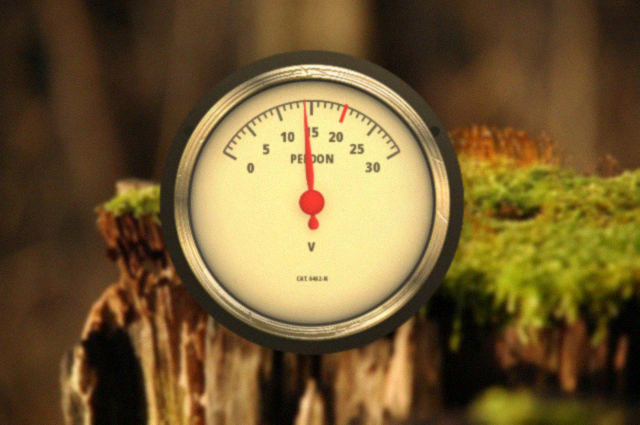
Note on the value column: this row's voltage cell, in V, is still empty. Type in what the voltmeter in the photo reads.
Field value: 14 V
